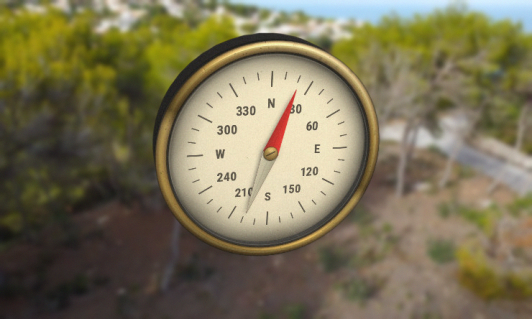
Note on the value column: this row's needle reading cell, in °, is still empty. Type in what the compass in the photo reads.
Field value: 20 °
